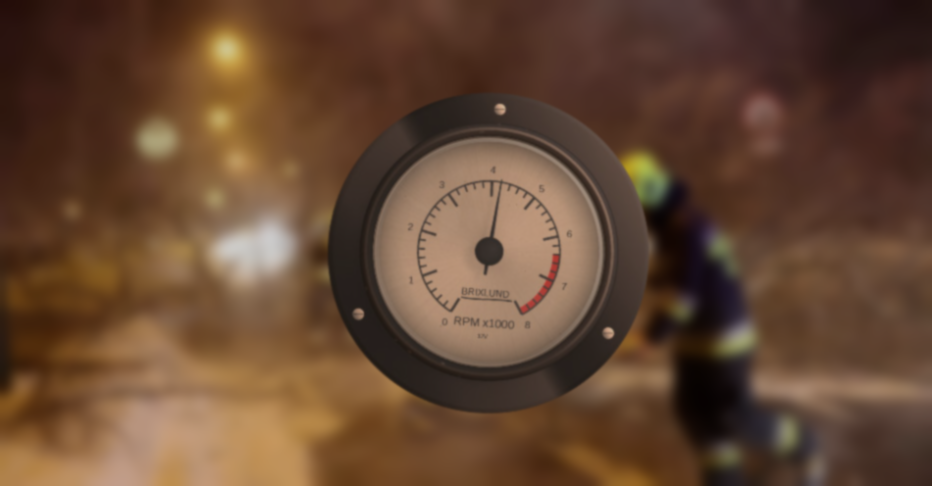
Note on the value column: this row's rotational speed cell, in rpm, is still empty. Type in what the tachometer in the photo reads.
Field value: 4200 rpm
